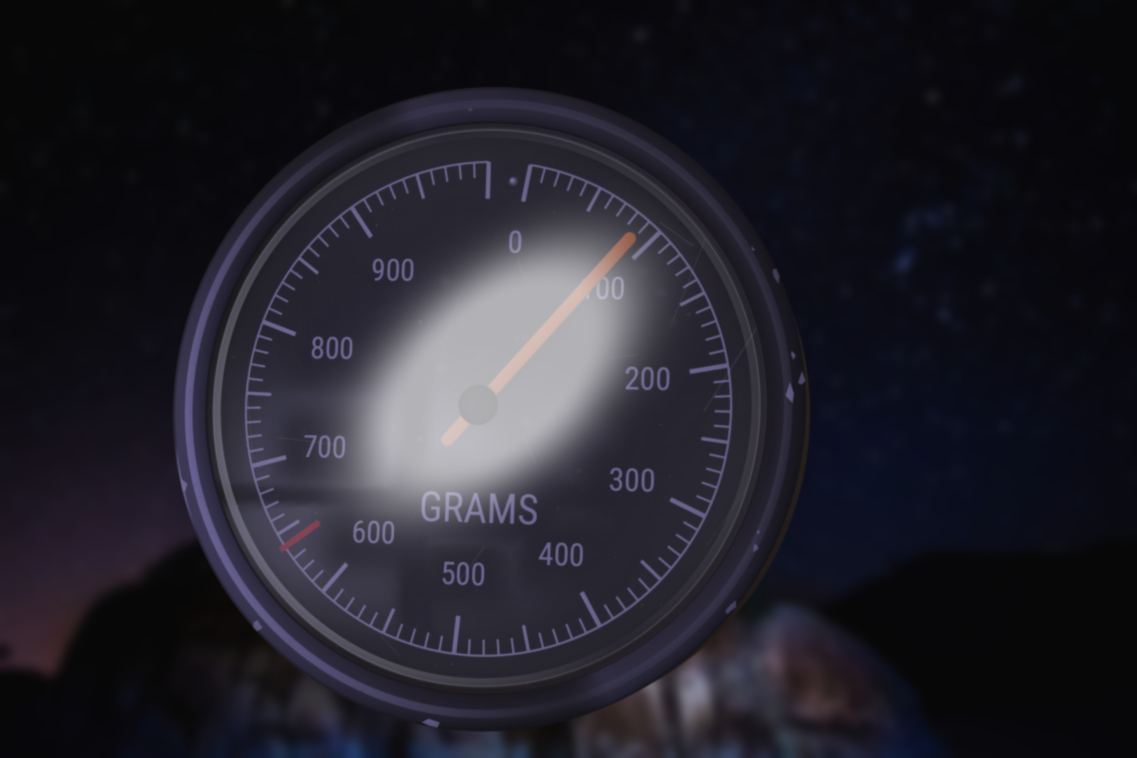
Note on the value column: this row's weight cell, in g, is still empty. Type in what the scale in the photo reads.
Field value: 90 g
